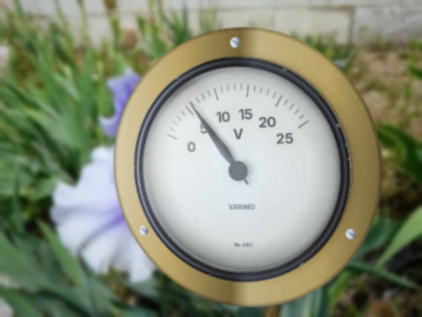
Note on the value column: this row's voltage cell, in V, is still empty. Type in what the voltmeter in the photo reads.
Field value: 6 V
